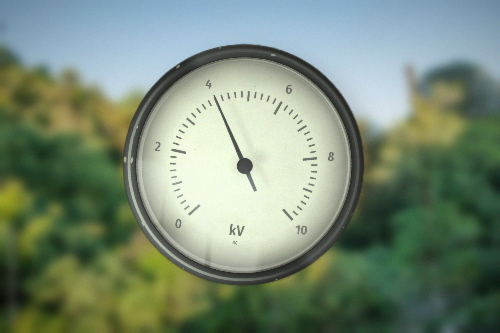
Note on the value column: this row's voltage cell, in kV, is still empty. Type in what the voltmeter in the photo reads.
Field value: 4 kV
